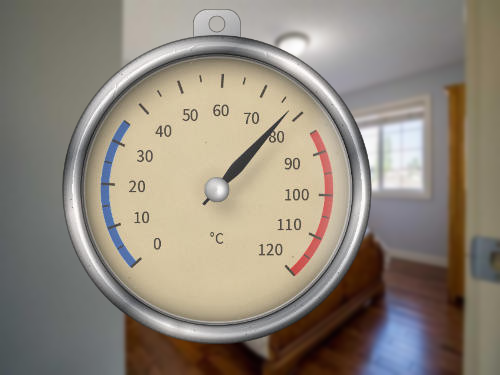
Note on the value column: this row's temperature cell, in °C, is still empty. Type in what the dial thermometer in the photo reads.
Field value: 77.5 °C
